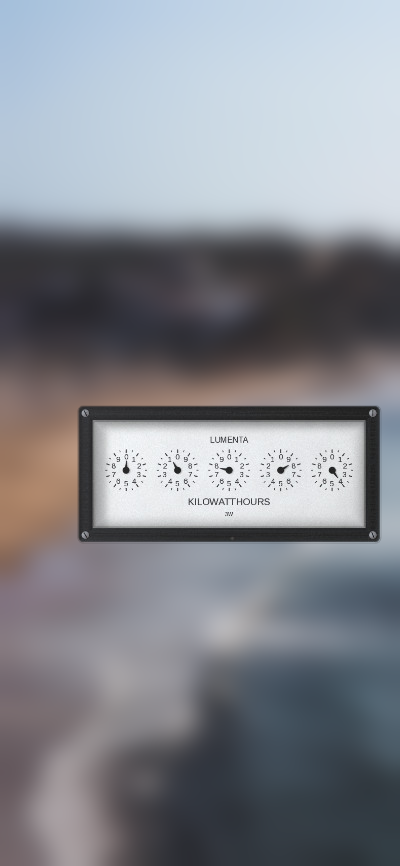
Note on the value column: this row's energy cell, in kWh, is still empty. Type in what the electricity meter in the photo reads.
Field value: 784 kWh
